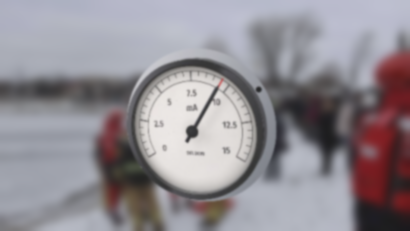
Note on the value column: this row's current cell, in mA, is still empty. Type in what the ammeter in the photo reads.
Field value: 9.5 mA
